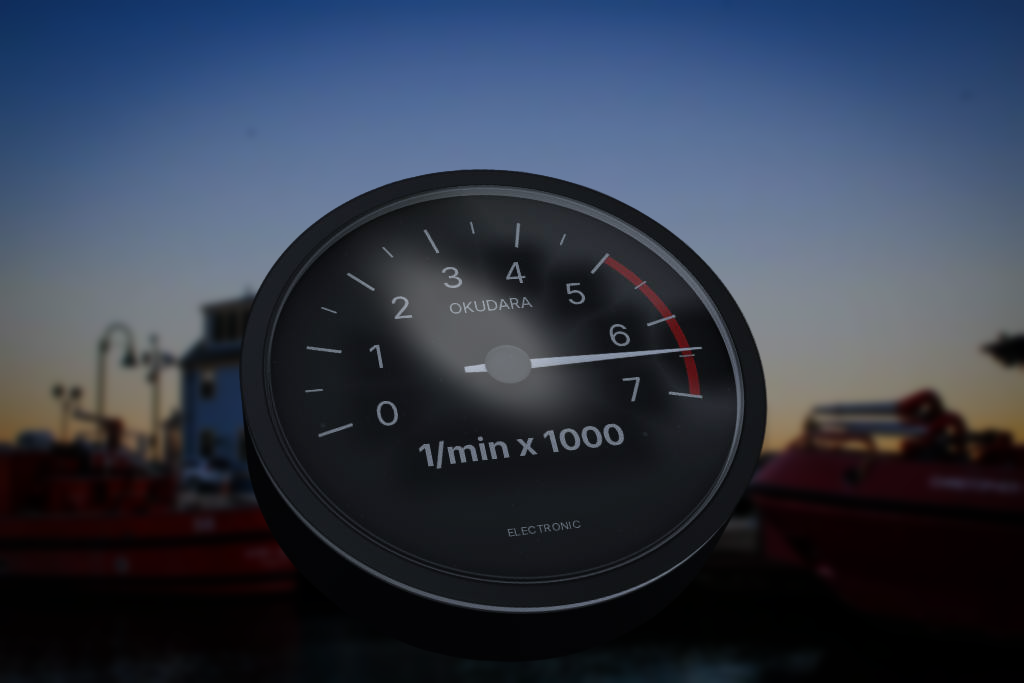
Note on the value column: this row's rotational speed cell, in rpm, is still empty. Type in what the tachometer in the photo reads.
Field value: 6500 rpm
